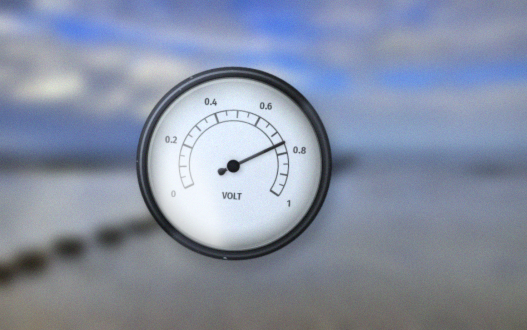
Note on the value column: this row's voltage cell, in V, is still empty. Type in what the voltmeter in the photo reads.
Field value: 0.75 V
